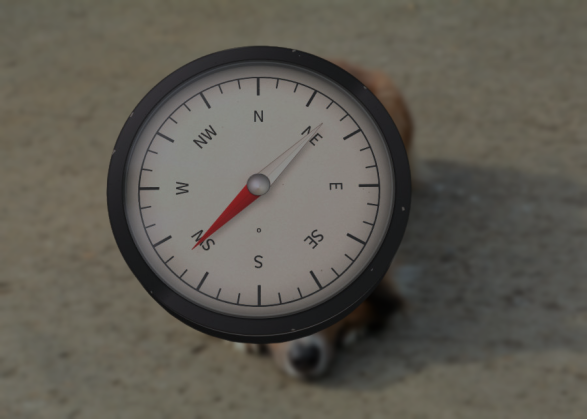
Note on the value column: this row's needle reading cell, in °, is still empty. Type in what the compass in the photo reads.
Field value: 225 °
